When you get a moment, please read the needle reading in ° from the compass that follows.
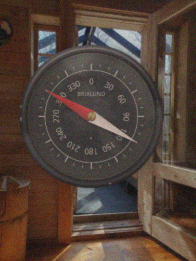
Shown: 300 °
